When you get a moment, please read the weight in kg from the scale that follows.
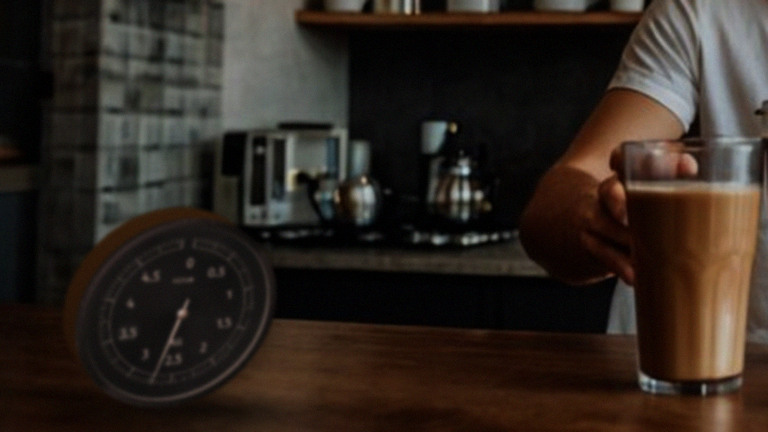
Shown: 2.75 kg
